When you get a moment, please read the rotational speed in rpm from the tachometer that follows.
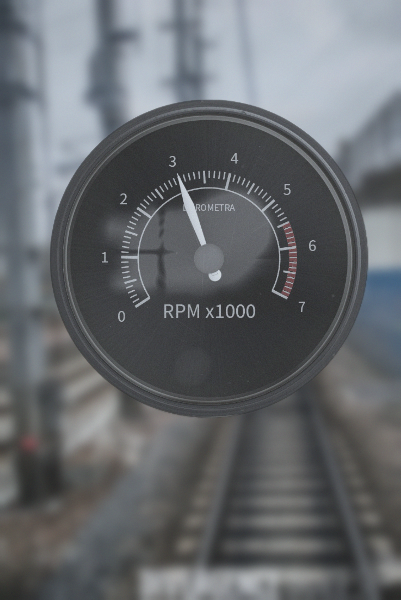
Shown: 3000 rpm
